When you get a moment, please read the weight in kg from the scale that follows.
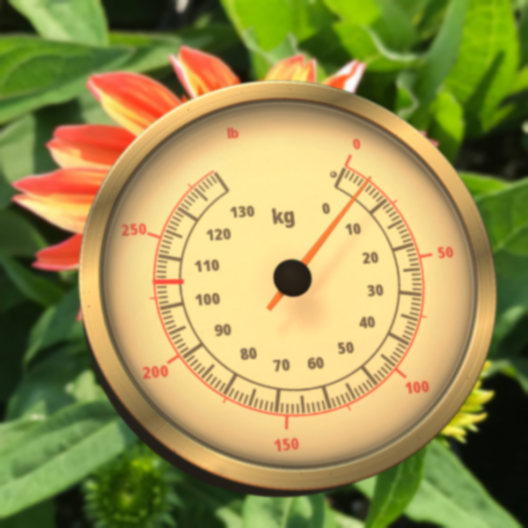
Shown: 5 kg
